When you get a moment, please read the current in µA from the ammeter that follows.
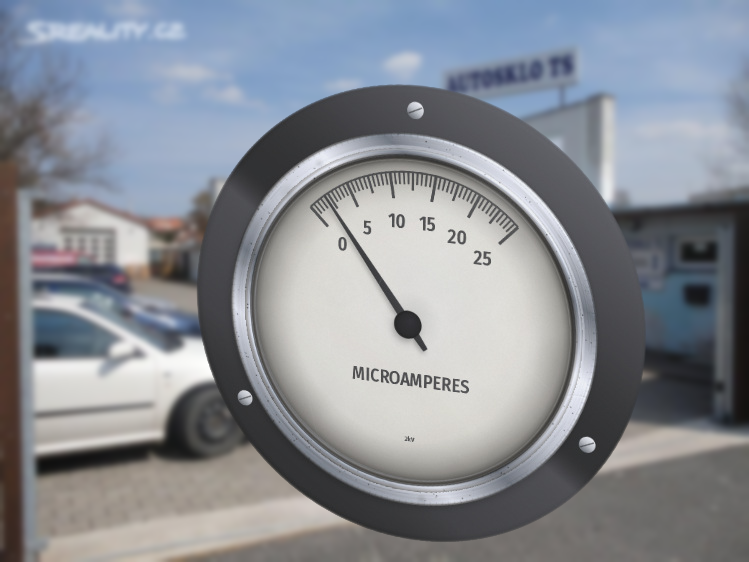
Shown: 2.5 µA
